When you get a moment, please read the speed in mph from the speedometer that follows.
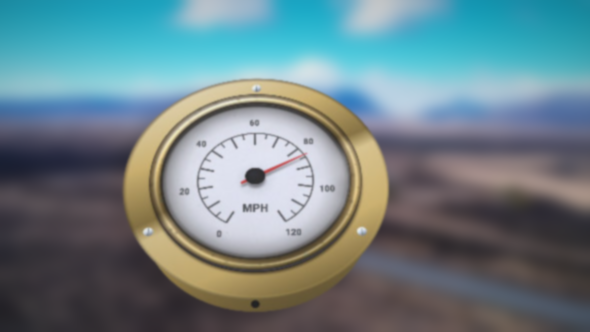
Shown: 85 mph
